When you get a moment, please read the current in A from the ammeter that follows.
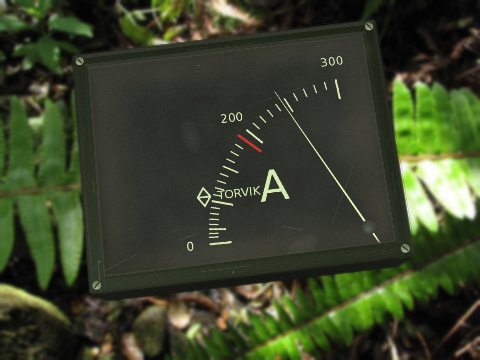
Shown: 245 A
